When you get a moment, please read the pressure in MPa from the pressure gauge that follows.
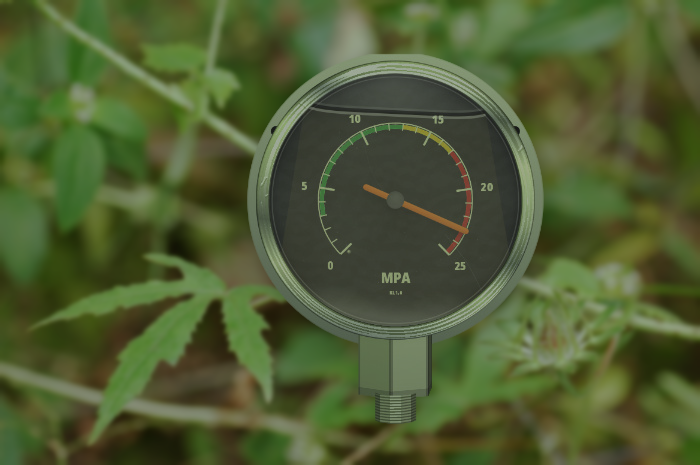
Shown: 23 MPa
